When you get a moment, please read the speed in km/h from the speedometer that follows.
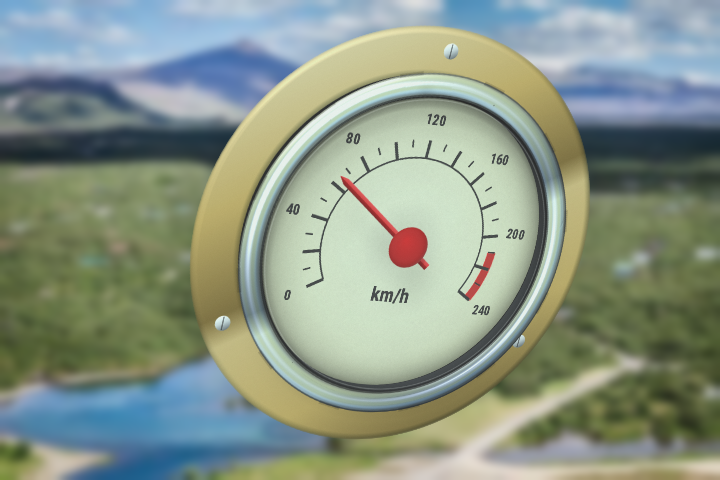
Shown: 65 km/h
